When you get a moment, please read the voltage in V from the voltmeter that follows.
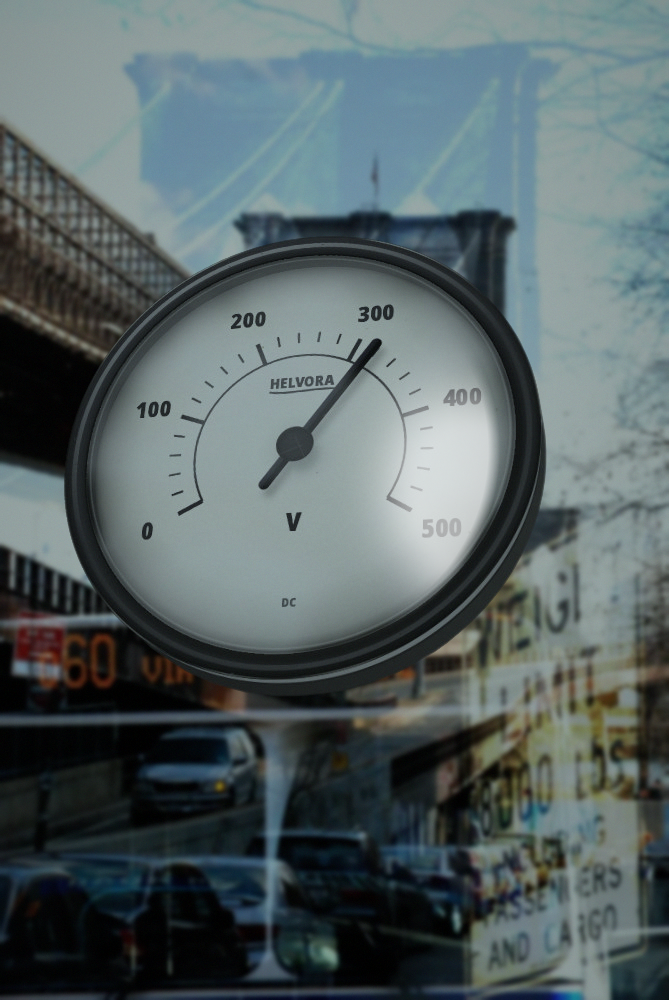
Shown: 320 V
